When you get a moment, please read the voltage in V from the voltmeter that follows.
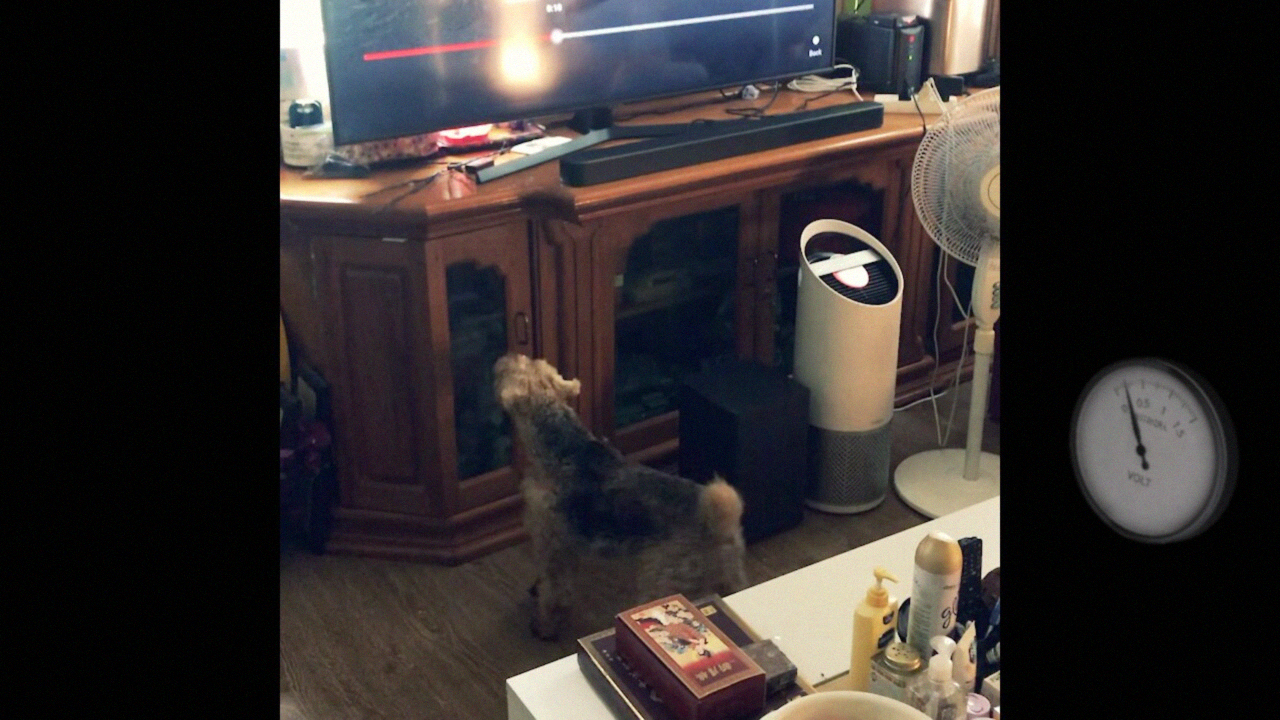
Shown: 0.25 V
